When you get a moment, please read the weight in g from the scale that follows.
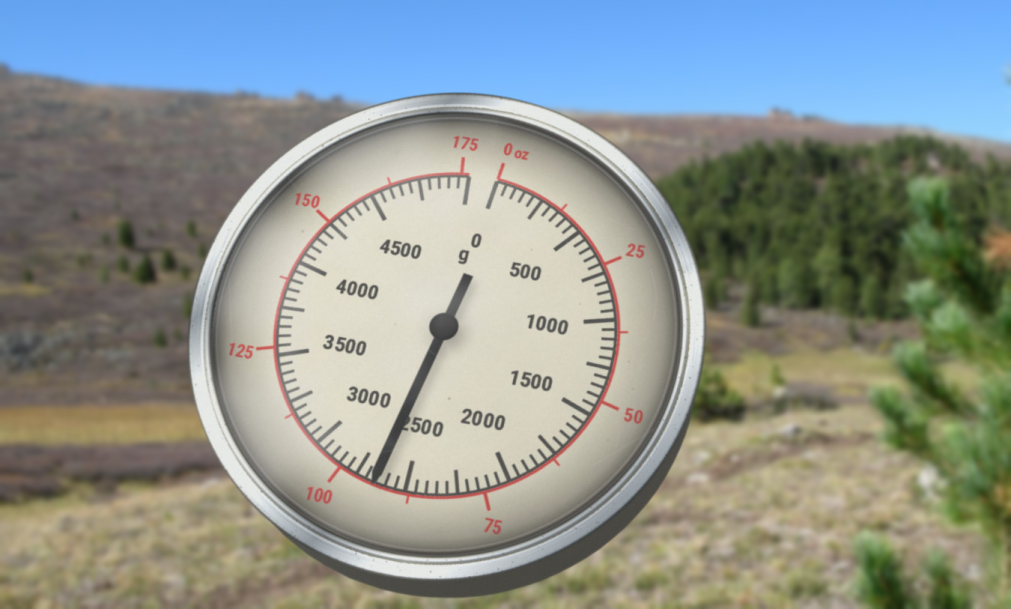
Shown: 2650 g
